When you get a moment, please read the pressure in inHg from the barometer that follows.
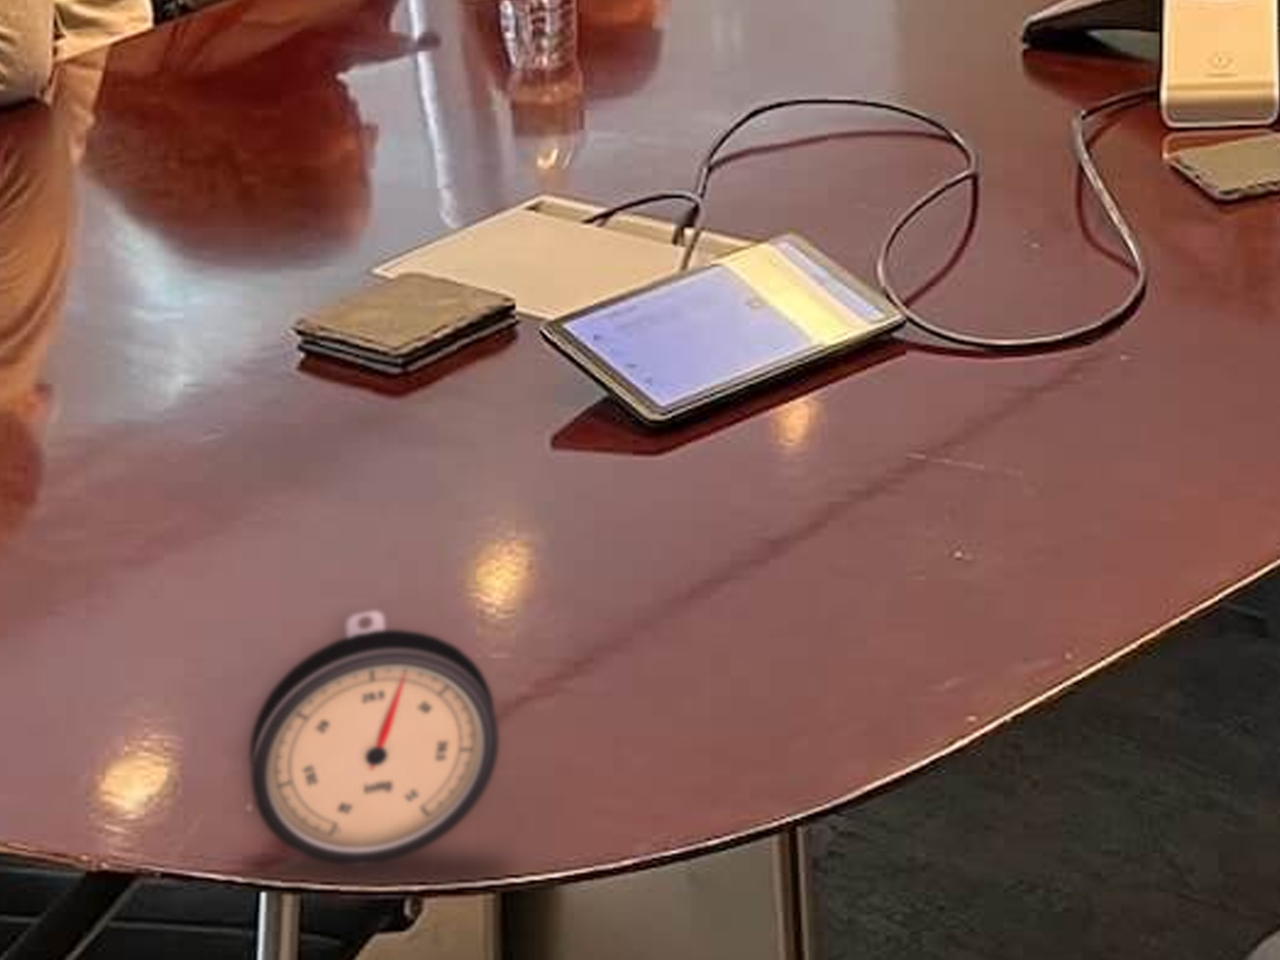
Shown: 29.7 inHg
